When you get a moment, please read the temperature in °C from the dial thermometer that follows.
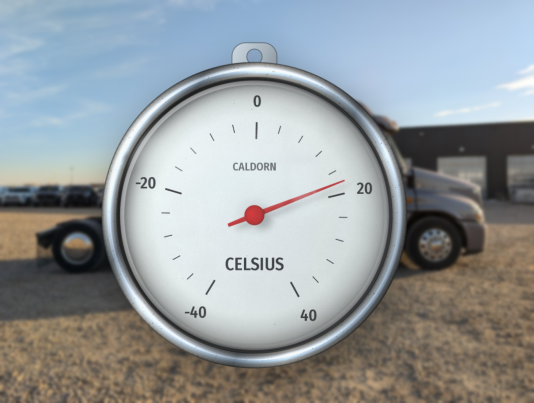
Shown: 18 °C
